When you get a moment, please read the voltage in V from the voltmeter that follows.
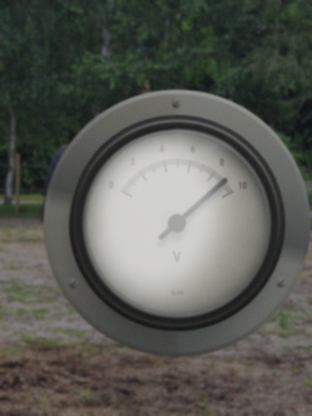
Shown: 9 V
